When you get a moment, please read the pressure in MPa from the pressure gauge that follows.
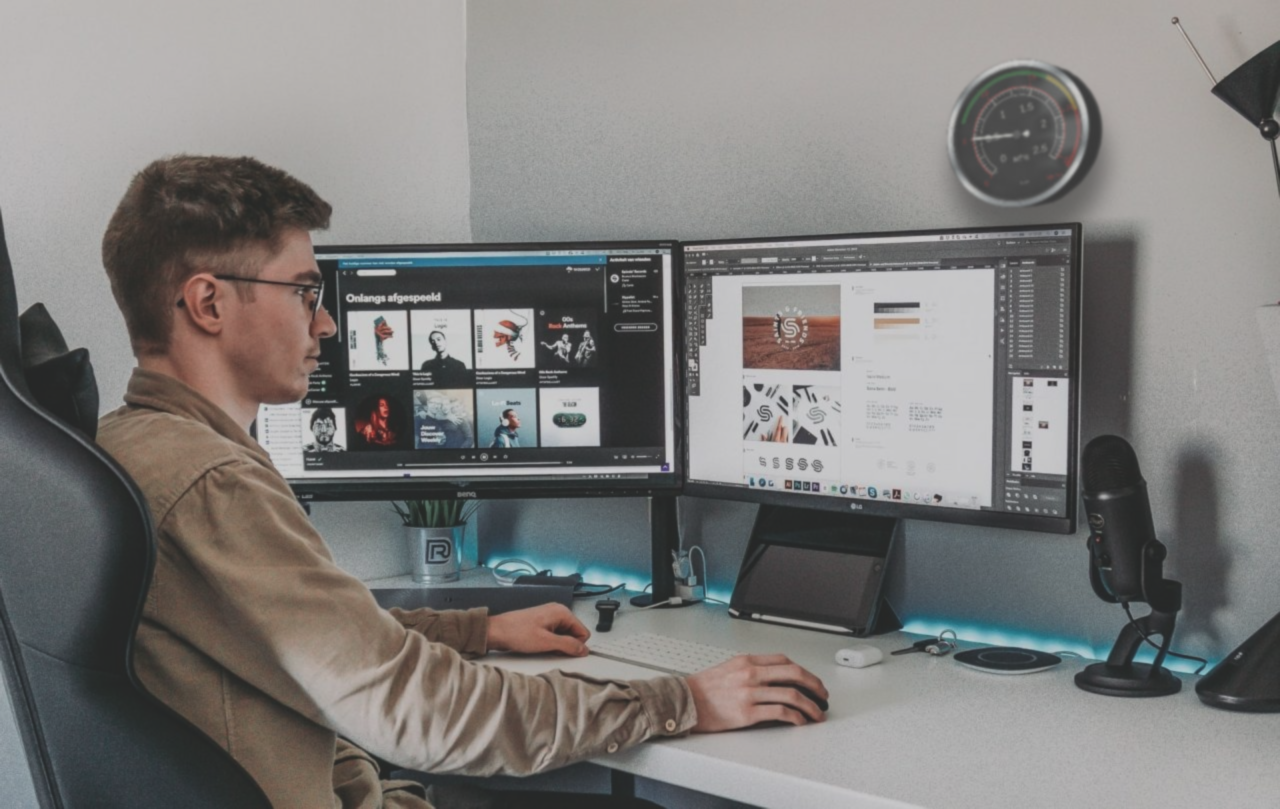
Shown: 0.5 MPa
